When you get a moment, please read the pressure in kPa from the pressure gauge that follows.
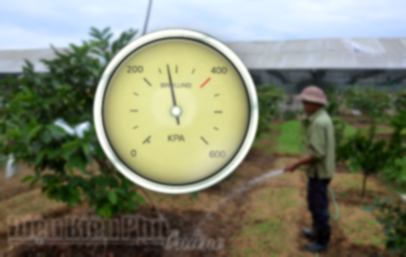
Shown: 275 kPa
